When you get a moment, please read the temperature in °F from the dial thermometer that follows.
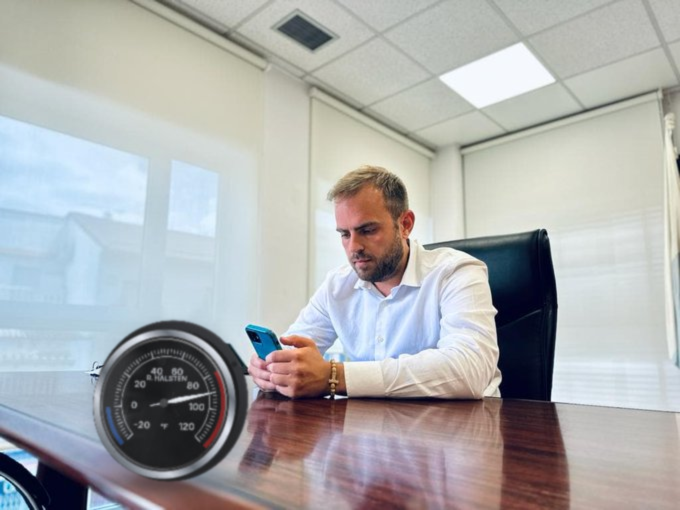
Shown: 90 °F
